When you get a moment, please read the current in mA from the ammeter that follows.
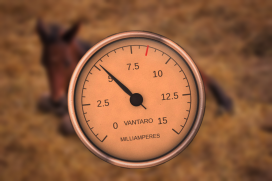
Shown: 5.25 mA
